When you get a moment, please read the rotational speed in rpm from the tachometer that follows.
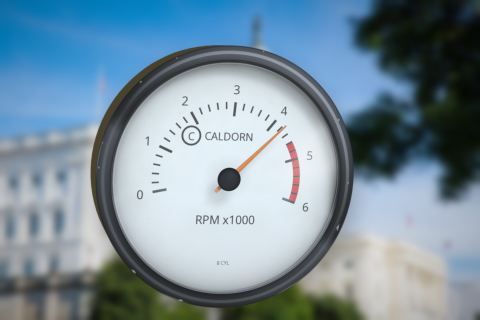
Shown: 4200 rpm
